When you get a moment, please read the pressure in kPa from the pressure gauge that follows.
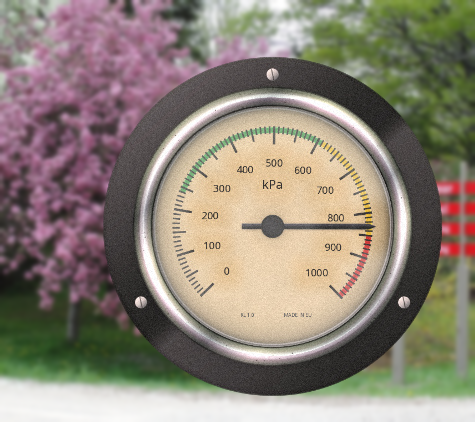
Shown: 830 kPa
